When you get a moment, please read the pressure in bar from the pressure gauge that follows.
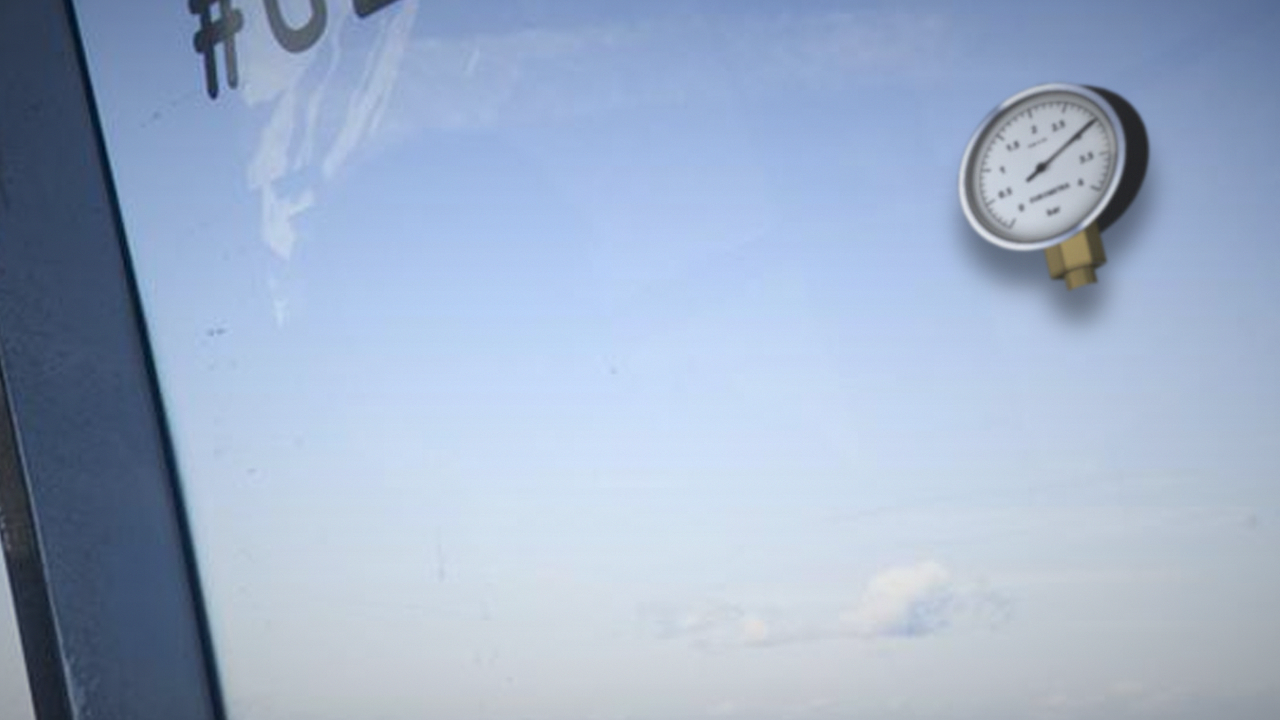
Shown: 3 bar
